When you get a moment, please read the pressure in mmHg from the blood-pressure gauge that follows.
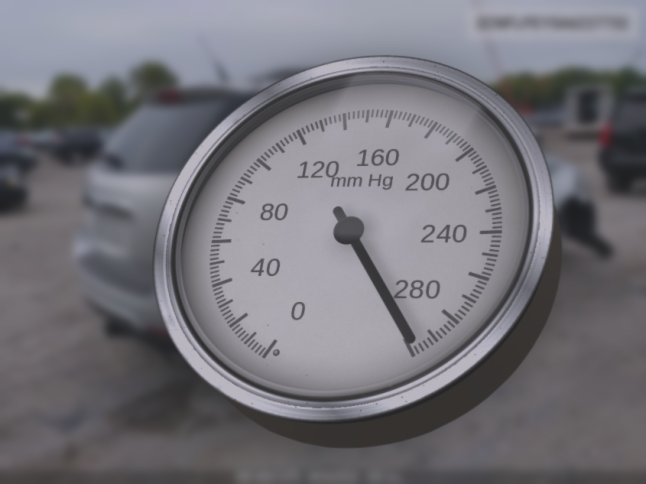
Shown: 298 mmHg
